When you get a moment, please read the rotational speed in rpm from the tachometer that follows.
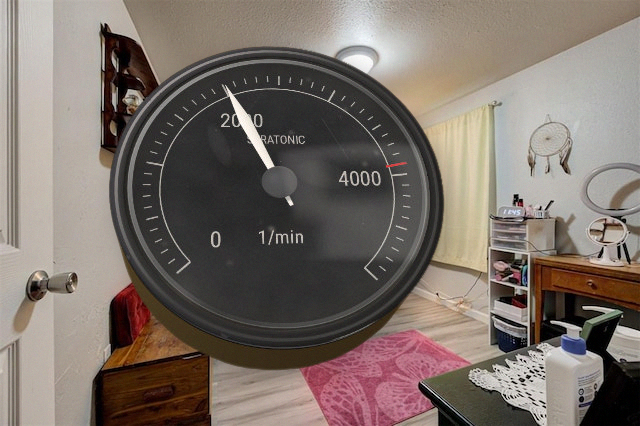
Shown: 2000 rpm
